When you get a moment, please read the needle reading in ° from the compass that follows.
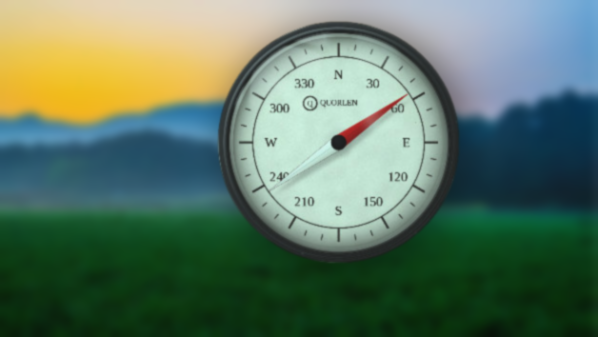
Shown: 55 °
